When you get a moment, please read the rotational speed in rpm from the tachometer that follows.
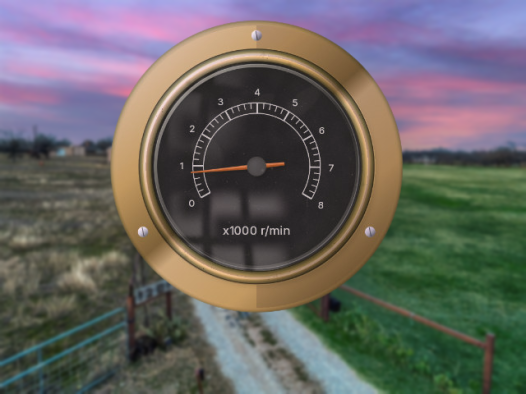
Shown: 800 rpm
